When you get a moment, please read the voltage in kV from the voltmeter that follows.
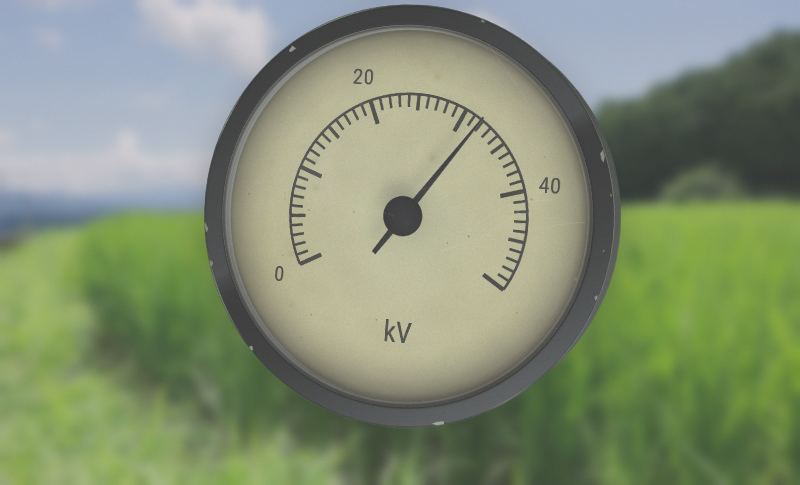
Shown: 32 kV
